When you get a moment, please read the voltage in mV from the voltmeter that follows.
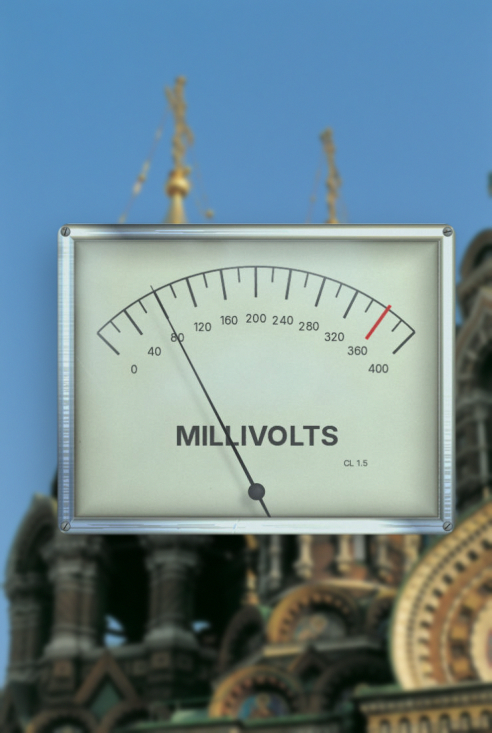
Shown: 80 mV
